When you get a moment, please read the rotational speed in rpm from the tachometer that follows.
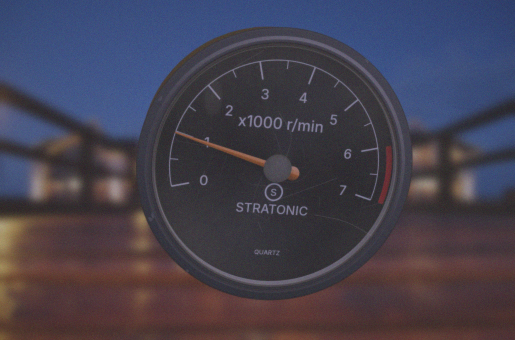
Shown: 1000 rpm
